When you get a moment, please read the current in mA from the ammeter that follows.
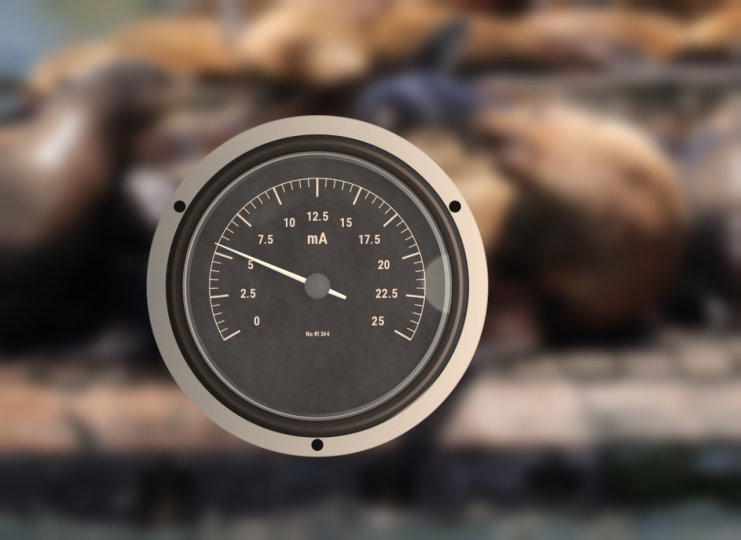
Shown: 5.5 mA
